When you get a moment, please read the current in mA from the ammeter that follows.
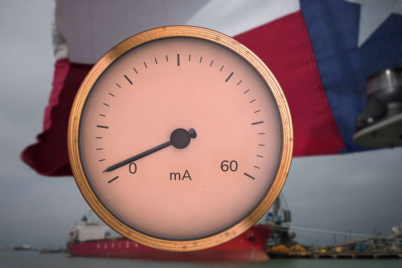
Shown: 2 mA
